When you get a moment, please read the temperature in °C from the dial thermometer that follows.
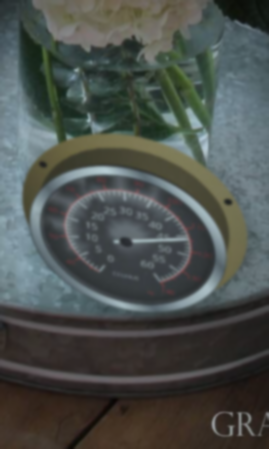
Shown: 45 °C
